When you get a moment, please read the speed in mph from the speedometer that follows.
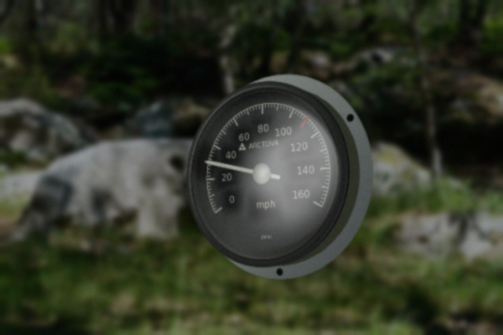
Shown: 30 mph
